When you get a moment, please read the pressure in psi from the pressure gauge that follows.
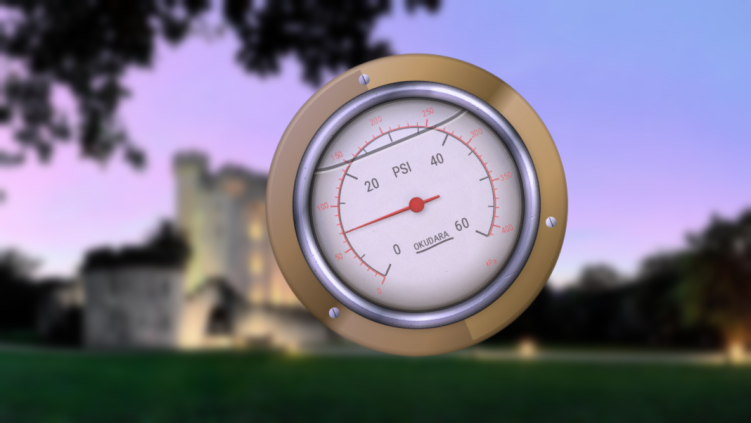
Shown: 10 psi
